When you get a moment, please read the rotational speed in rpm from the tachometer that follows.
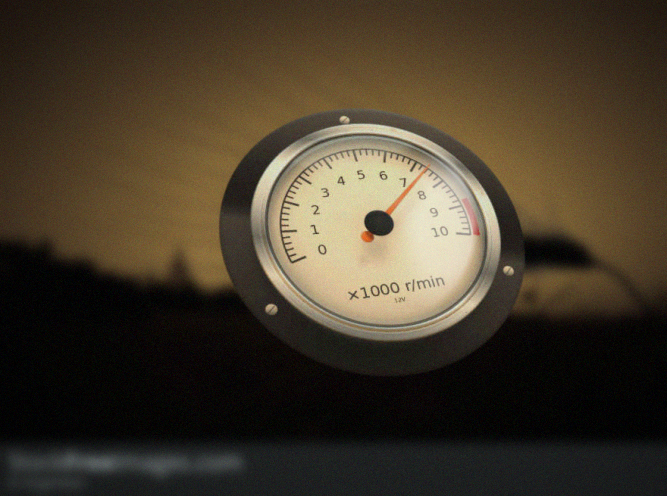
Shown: 7400 rpm
